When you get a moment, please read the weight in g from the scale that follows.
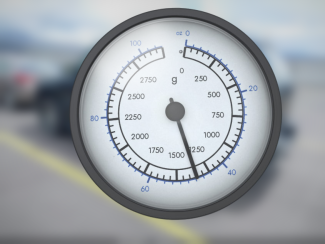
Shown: 1350 g
